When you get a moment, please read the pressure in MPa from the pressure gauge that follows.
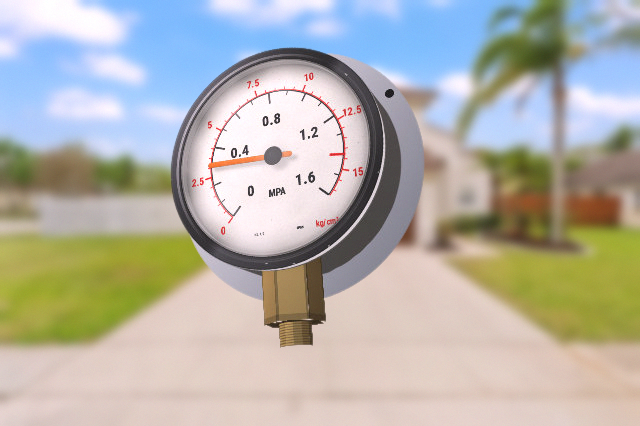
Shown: 0.3 MPa
